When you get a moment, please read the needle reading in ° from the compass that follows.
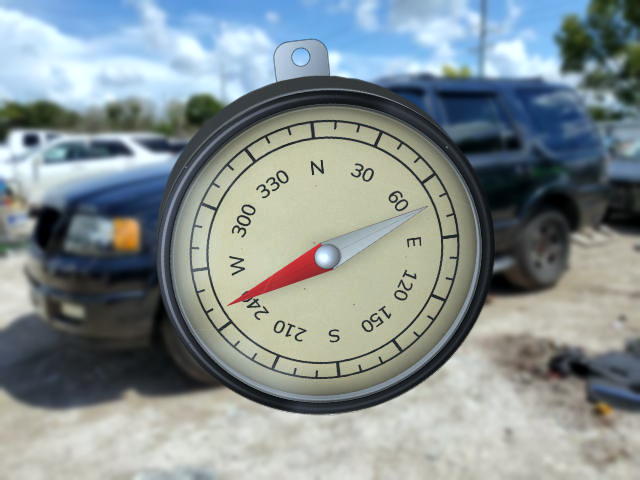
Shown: 250 °
